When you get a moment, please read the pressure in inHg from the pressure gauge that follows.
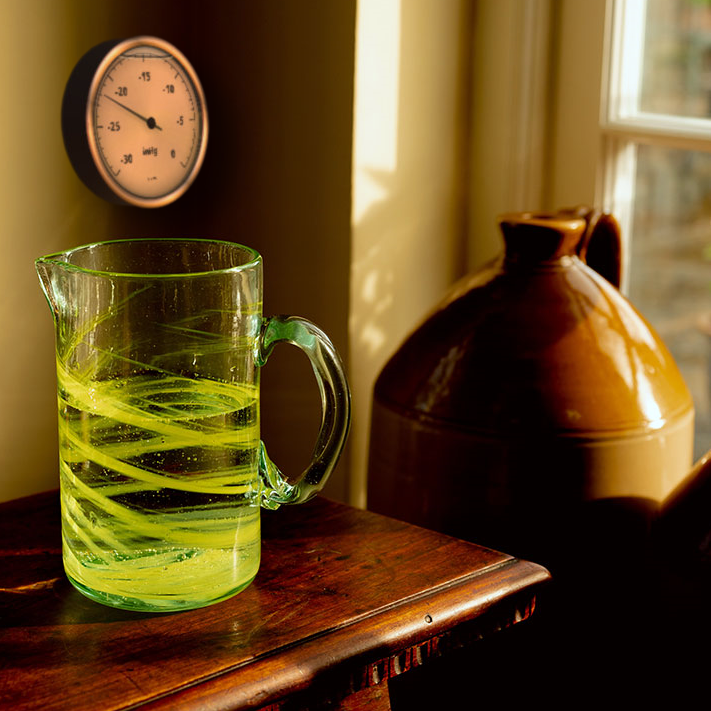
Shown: -22 inHg
